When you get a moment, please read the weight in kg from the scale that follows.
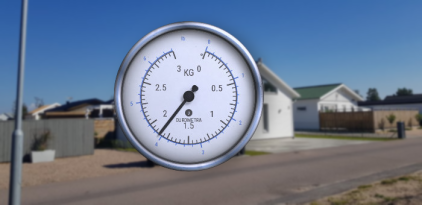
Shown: 1.85 kg
